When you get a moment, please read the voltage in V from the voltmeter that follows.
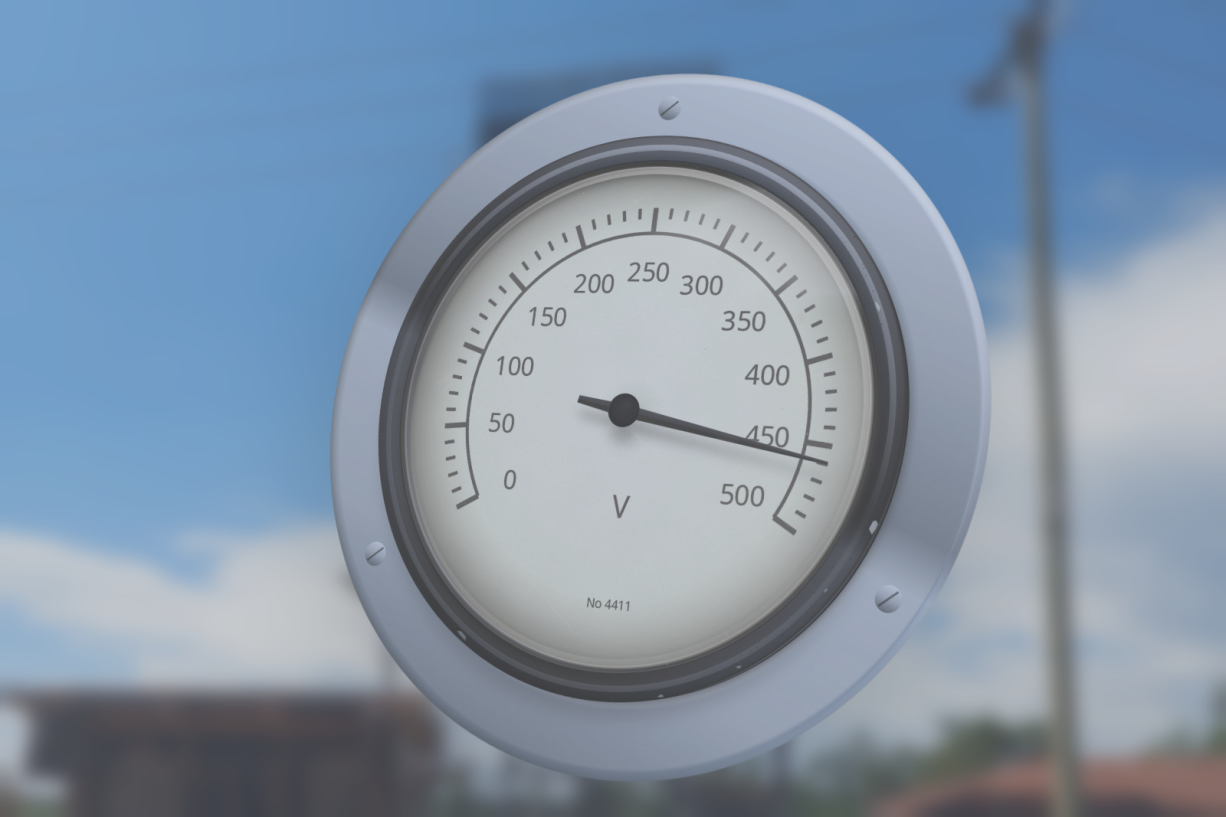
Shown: 460 V
